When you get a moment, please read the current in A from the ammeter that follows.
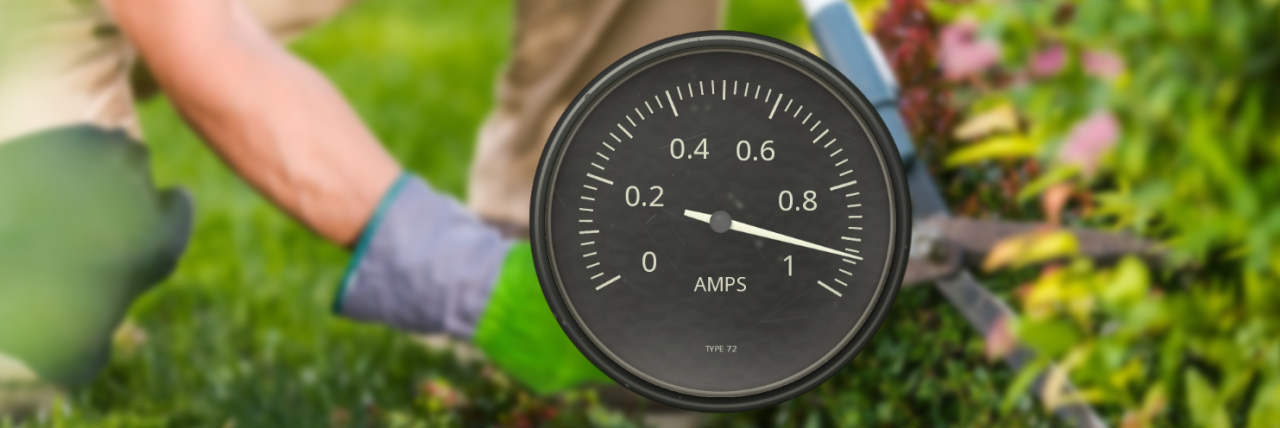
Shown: 0.93 A
